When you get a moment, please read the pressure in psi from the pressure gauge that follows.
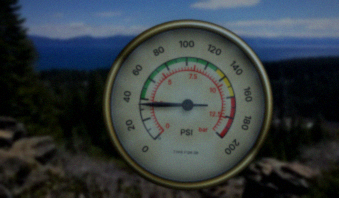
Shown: 35 psi
